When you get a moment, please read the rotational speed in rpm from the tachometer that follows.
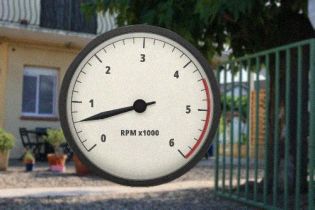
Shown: 600 rpm
